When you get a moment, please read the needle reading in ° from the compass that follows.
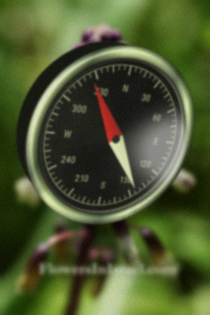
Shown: 325 °
